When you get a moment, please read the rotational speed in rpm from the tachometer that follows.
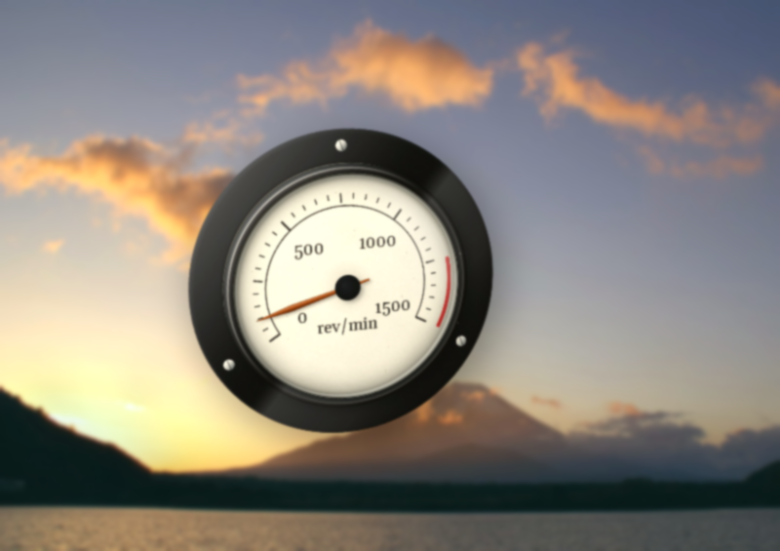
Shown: 100 rpm
